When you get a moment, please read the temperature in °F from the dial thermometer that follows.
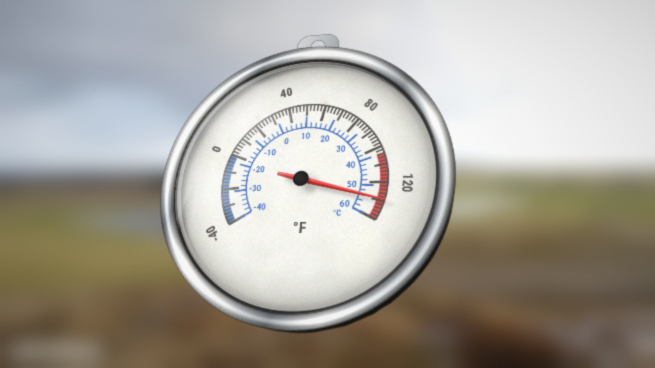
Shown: 130 °F
